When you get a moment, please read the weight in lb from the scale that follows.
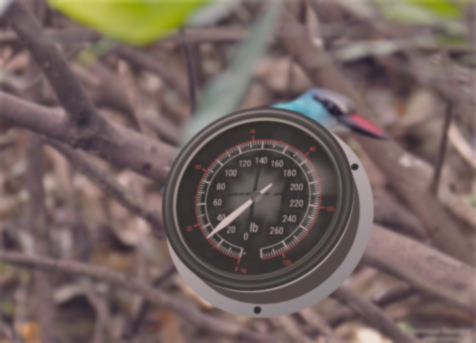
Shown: 30 lb
